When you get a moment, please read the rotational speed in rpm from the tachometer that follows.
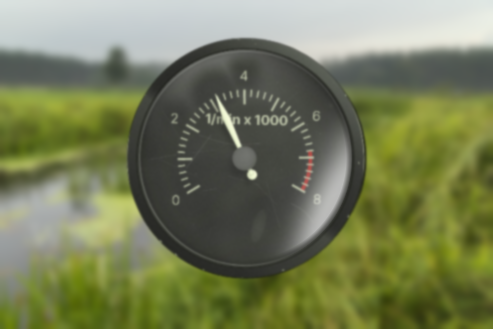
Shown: 3200 rpm
